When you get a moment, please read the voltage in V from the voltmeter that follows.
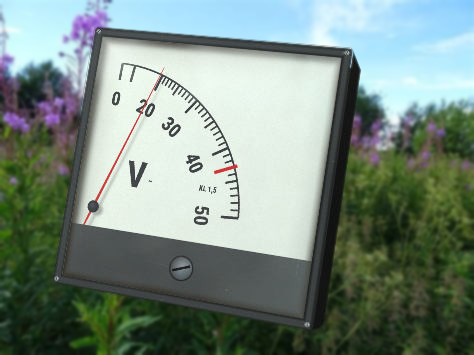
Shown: 20 V
